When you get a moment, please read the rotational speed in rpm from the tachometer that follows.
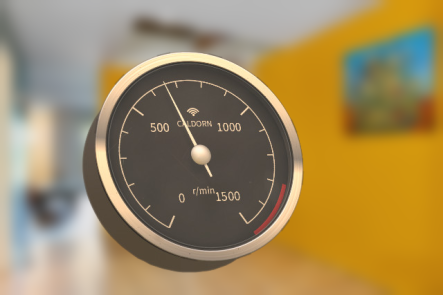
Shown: 650 rpm
